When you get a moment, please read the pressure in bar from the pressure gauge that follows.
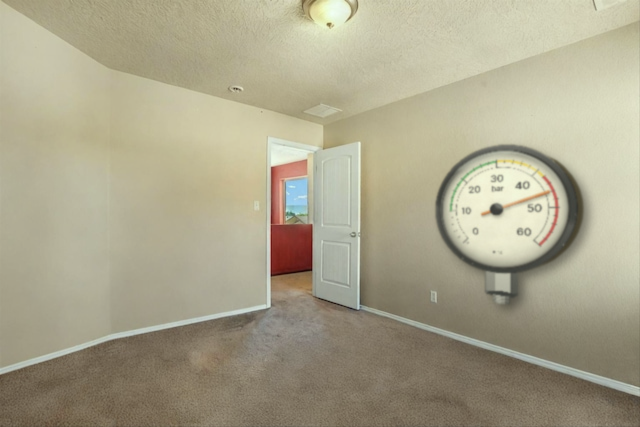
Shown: 46 bar
